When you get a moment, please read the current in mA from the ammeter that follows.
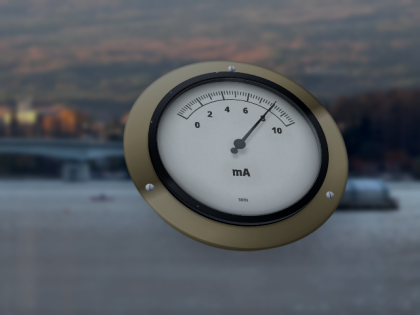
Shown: 8 mA
